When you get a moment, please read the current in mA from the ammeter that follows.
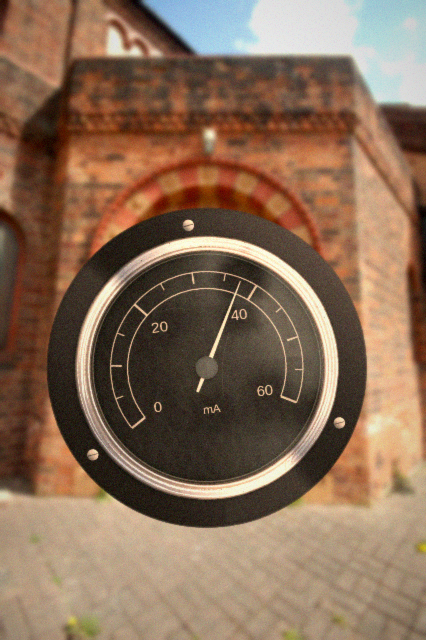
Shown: 37.5 mA
